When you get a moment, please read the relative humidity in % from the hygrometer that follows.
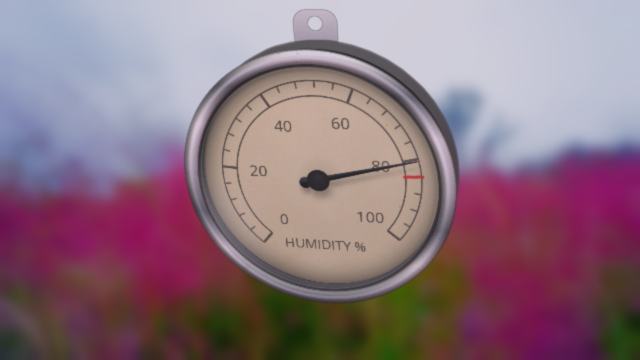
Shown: 80 %
